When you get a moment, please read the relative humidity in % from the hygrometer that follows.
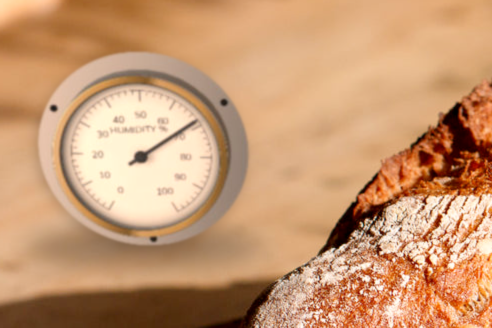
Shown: 68 %
